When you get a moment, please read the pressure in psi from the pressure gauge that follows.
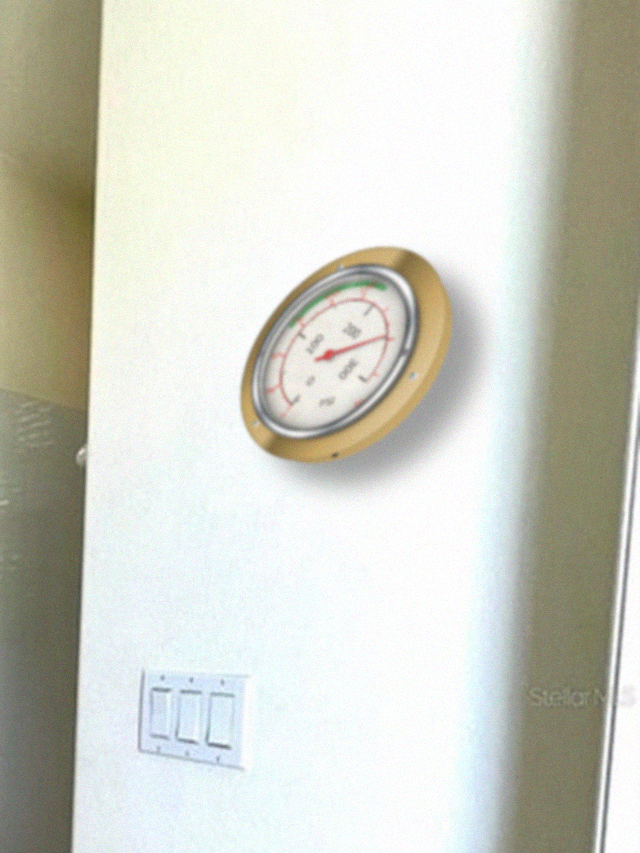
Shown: 250 psi
